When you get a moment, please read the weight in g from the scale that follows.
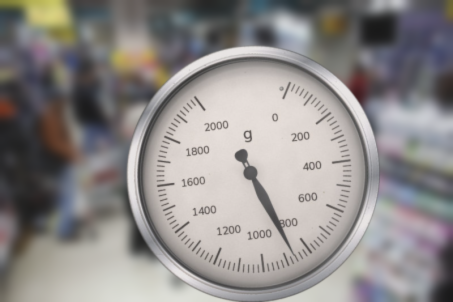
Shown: 860 g
